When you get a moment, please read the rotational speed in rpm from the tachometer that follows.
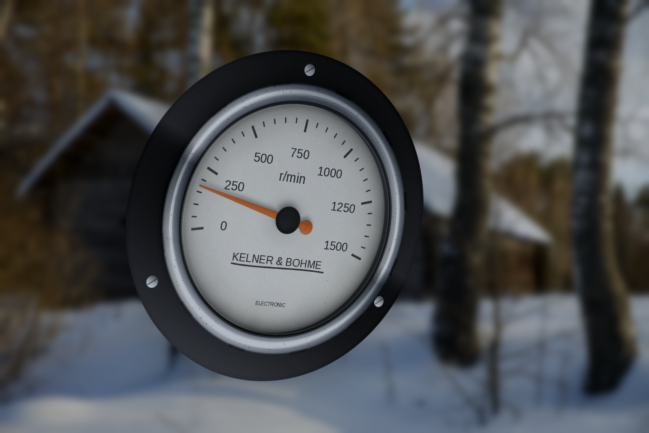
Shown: 175 rpm
